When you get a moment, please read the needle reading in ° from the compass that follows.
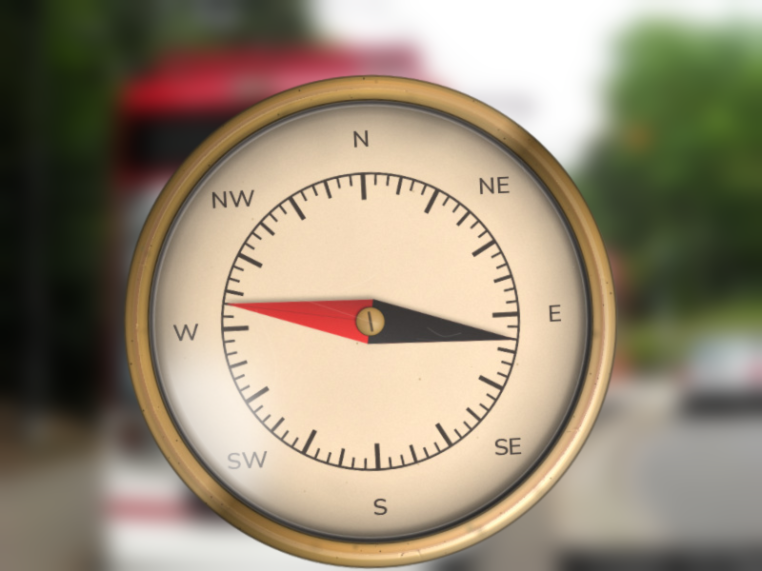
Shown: 280 °
